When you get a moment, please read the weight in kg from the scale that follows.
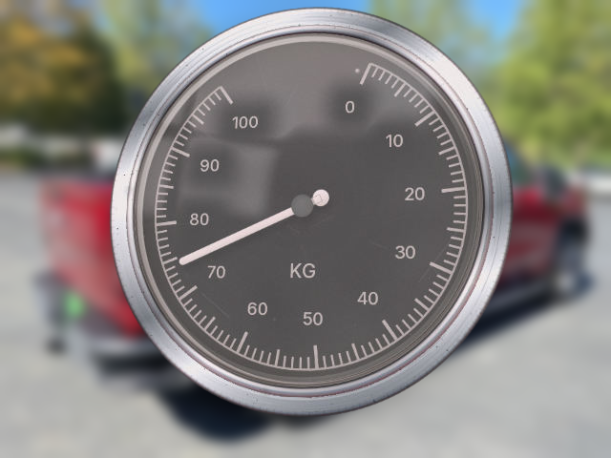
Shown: 74 kg
